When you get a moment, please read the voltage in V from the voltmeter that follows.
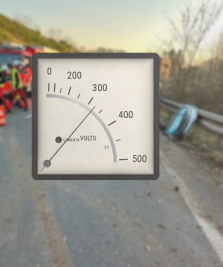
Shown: 325 V
